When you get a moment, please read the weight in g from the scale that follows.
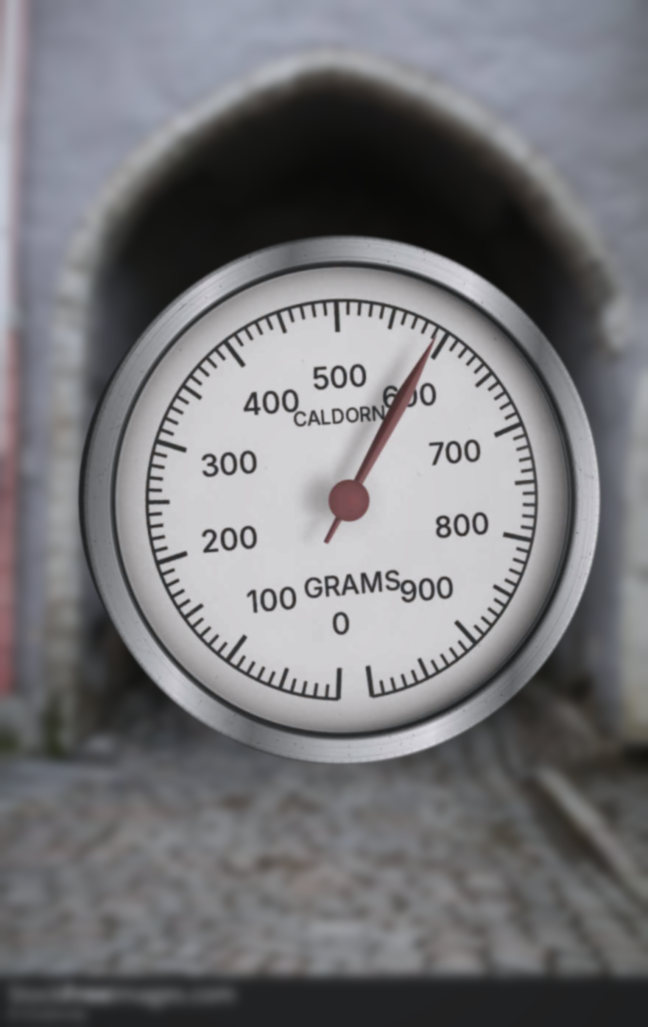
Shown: 590 g
